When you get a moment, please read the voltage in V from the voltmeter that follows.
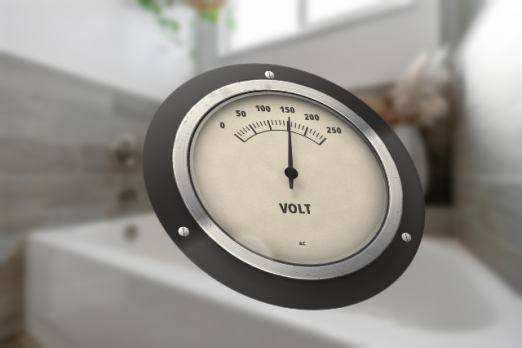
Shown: 150 V
